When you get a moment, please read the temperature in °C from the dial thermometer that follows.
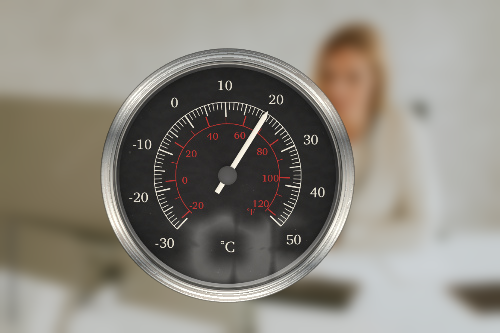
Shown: 20 °C
